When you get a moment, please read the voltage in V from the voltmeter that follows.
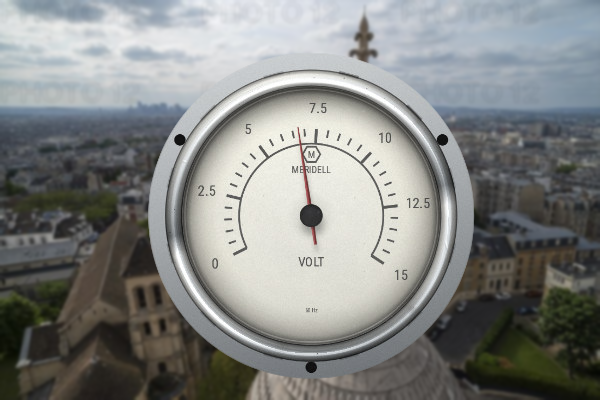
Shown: 6.75 V
